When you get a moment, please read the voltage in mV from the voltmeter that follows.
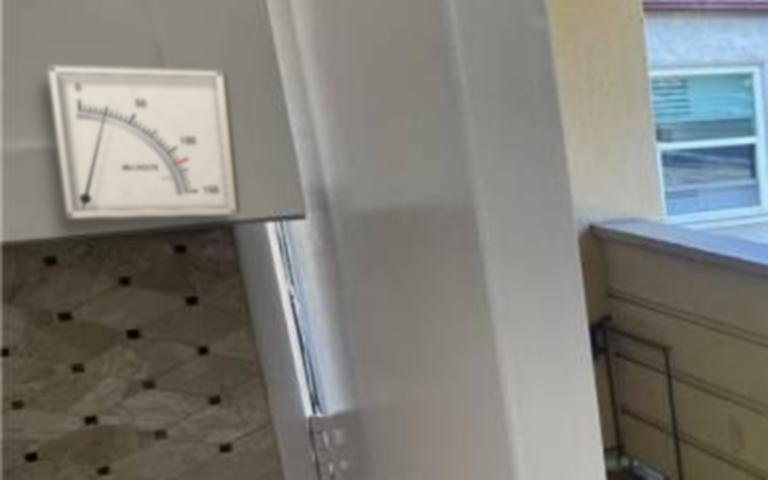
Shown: 25 mV
